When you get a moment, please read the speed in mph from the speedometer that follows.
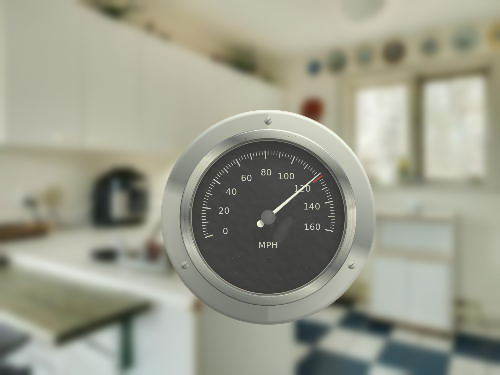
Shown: 120 mph
